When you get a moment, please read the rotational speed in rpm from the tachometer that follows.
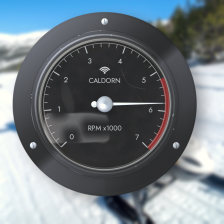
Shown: 5800 rpm
